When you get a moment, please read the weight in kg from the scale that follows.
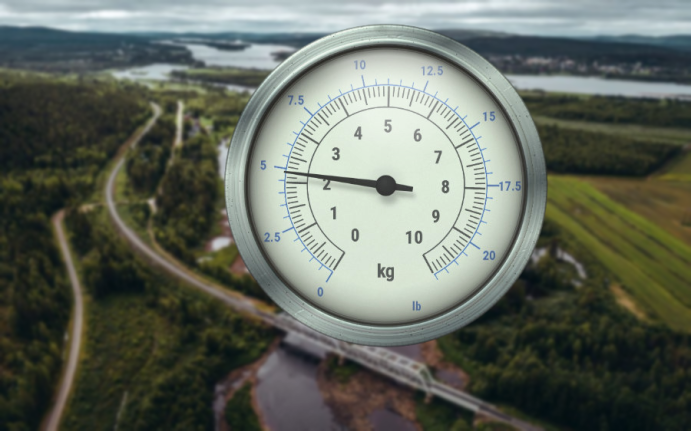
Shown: 2.2 kg
